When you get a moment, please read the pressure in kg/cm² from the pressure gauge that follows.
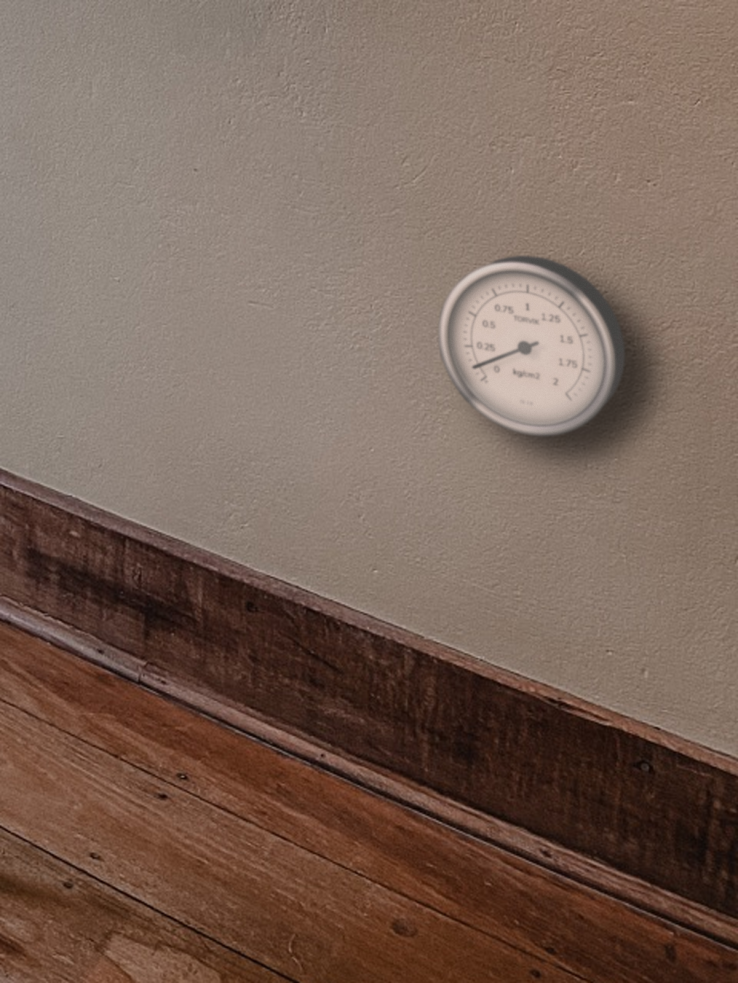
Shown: 0.1 kg/cm²
